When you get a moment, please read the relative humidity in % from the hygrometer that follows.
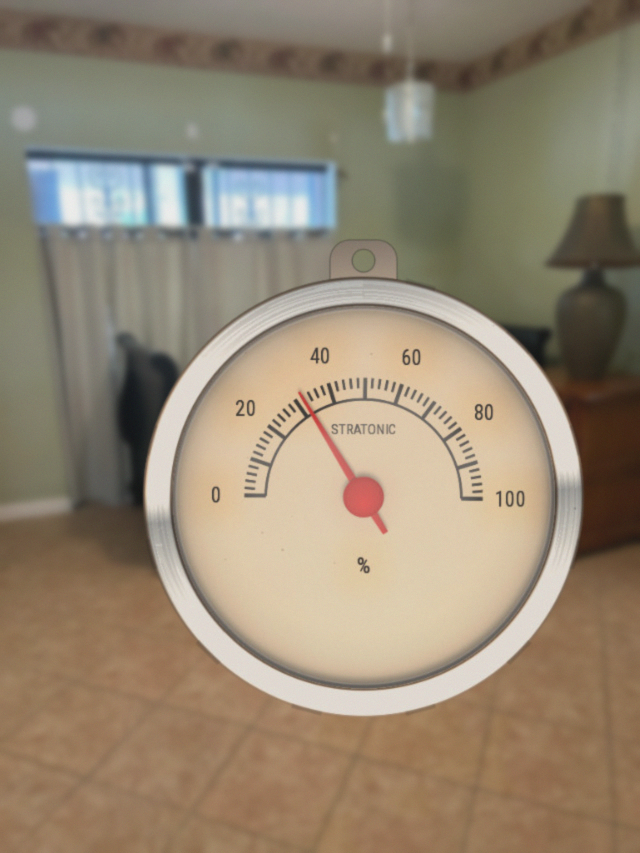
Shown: 32 %
